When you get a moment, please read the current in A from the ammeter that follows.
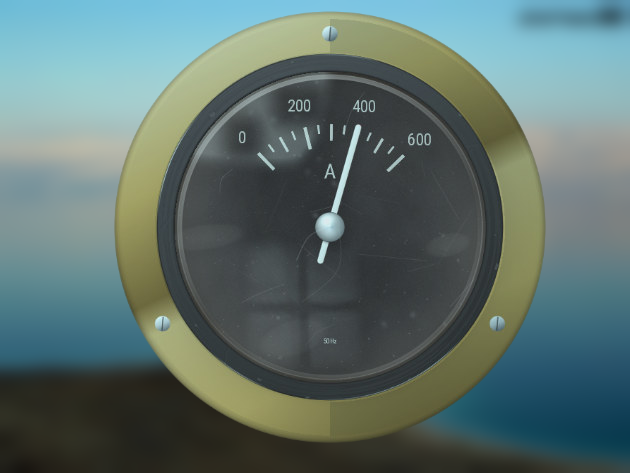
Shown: 400 A
